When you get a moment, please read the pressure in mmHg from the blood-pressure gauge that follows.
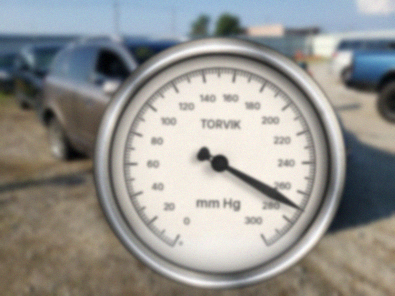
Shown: 270 mmHg
